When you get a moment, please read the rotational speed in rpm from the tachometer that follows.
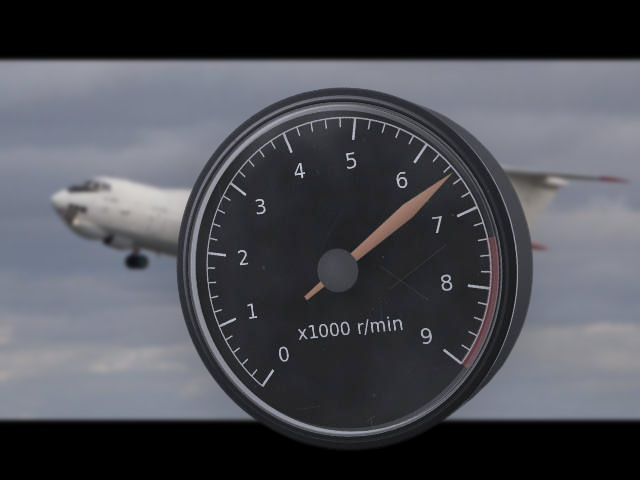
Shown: 6500 rpm
